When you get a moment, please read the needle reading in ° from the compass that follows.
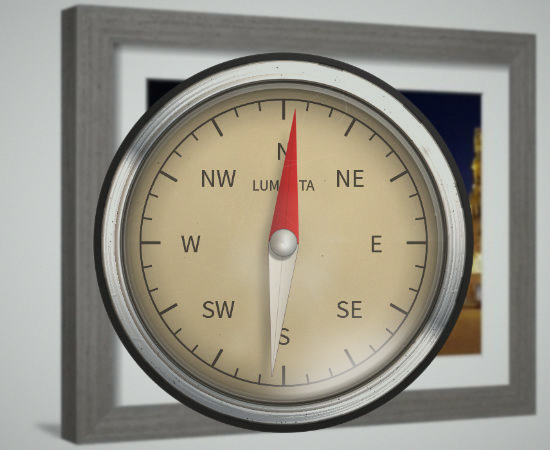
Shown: 5 °
